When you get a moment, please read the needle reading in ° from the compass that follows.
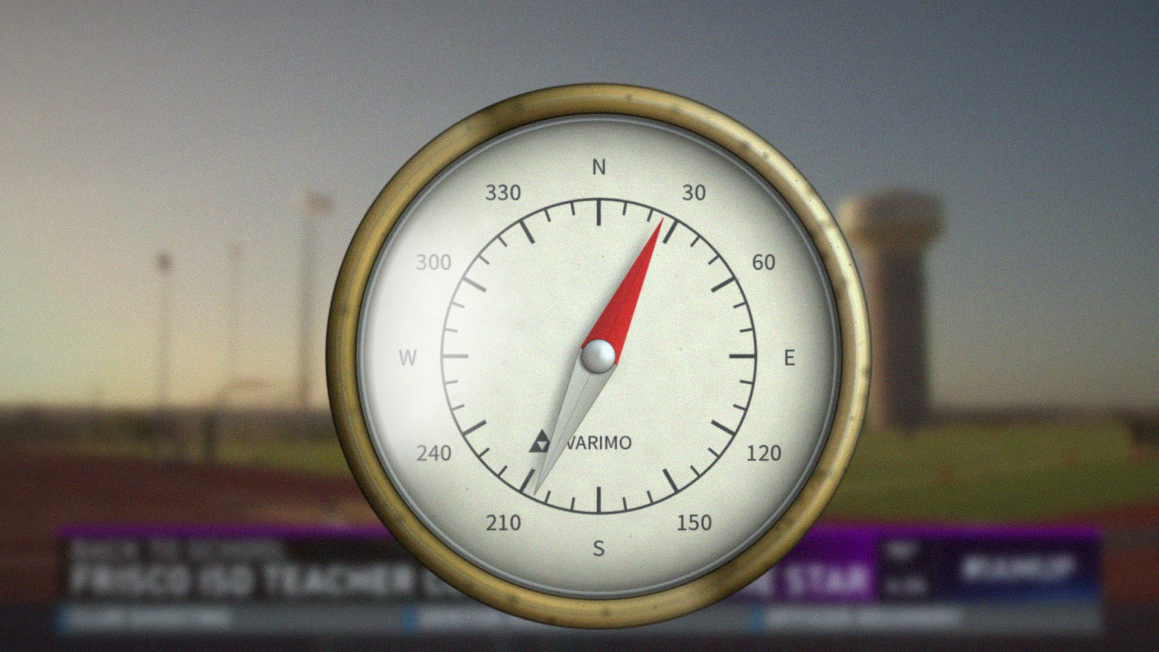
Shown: 25 °
